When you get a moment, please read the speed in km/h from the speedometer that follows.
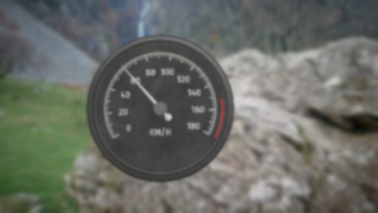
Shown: 60 km/h
